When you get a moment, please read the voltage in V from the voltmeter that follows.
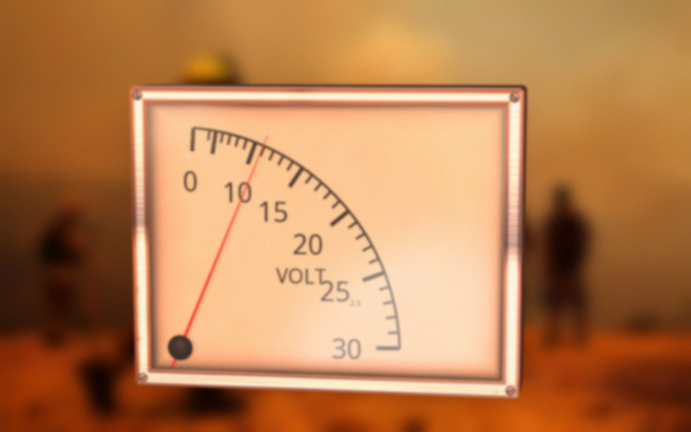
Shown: 11 V
